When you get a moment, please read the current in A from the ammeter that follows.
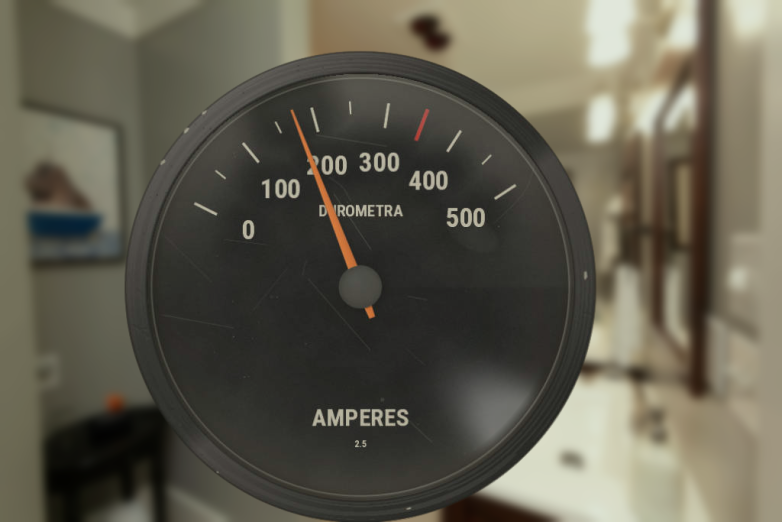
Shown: 175 A
